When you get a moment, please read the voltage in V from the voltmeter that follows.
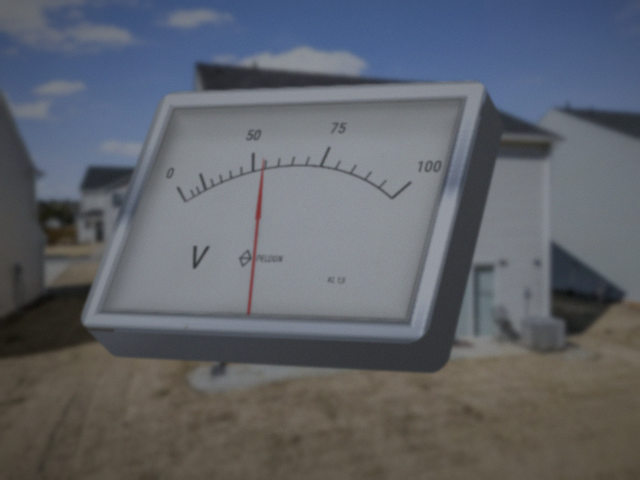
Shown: 55 V
